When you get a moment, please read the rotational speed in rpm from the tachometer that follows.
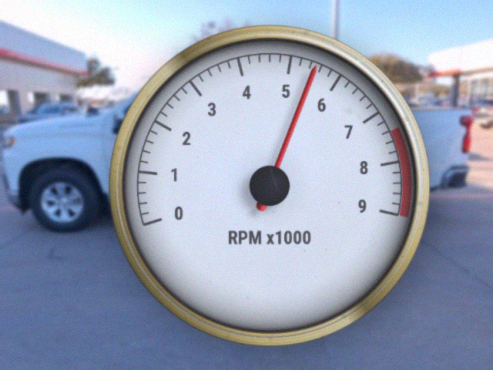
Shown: 5500 rpm
